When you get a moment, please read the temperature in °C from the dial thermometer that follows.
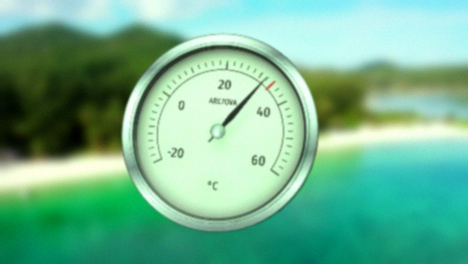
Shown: 32 °C
